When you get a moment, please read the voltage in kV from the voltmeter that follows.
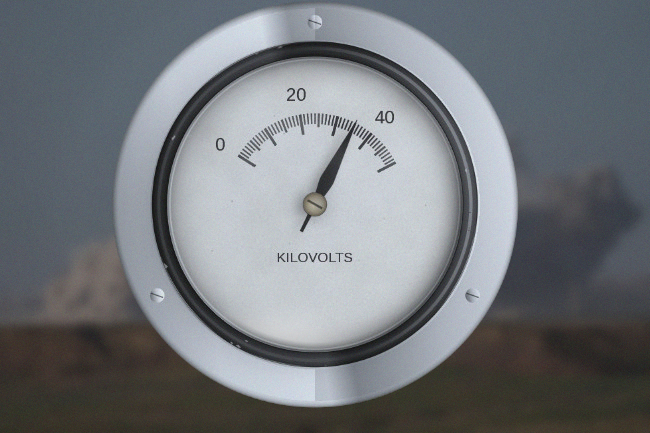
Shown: 35 kV
